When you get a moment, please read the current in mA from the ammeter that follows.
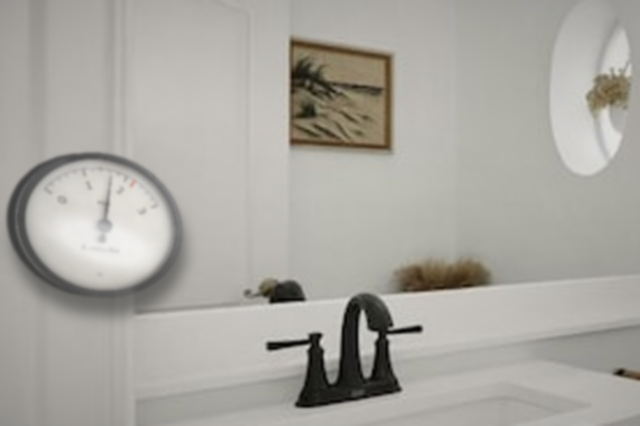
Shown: 1.6 mA
